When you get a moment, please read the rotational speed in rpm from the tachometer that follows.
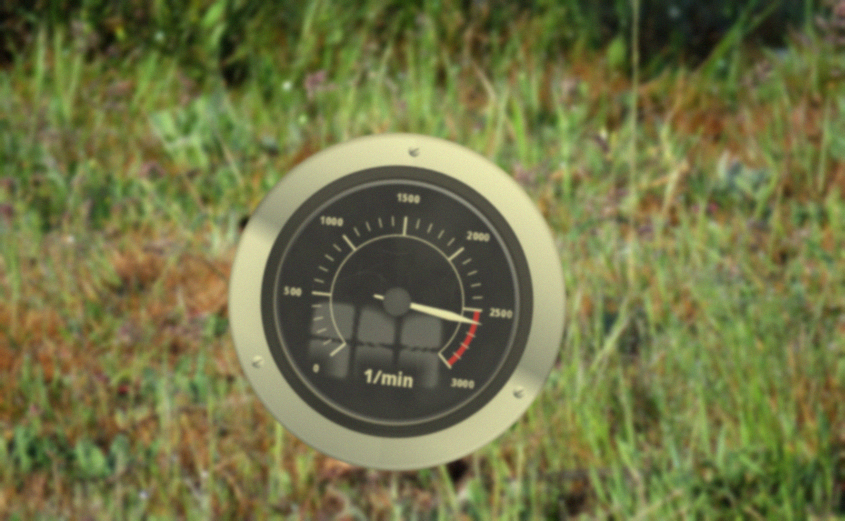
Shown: 2600 rpm
